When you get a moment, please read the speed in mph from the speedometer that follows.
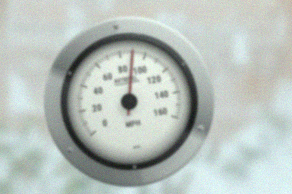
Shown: 90 mph
